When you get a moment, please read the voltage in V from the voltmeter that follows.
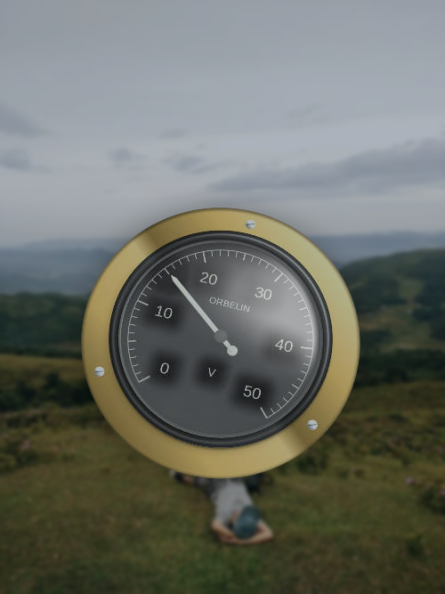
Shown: 15 V
